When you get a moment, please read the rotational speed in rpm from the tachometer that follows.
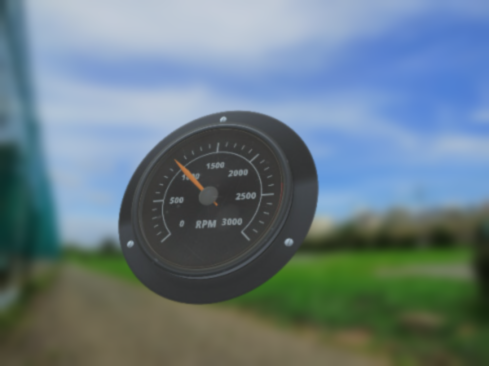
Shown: 1000 rpm
